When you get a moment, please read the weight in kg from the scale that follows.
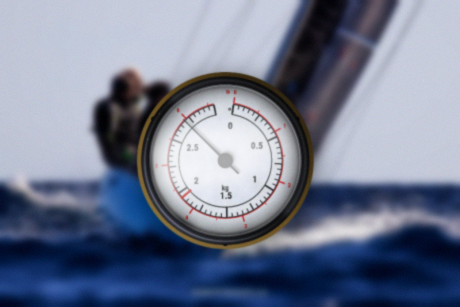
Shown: 2.7 kg
